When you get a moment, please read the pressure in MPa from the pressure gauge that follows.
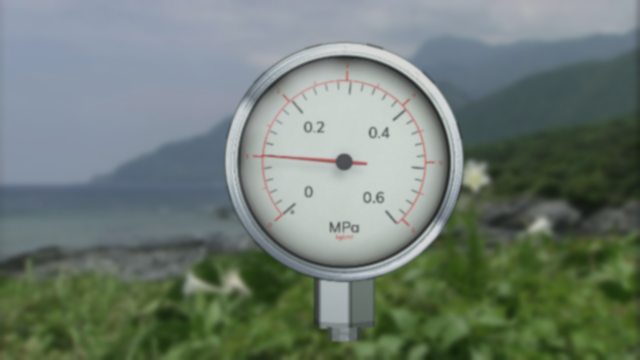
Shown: 0.1 MPa
